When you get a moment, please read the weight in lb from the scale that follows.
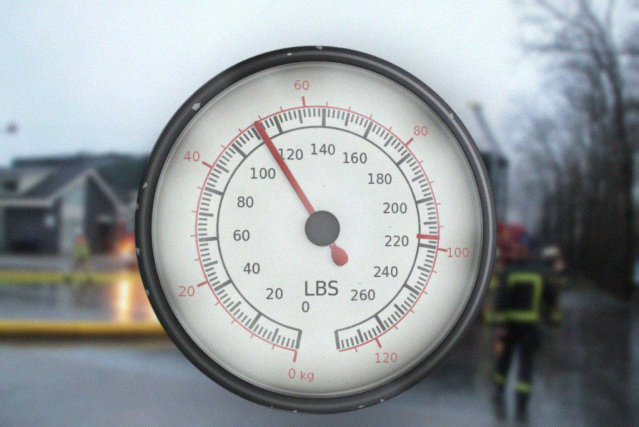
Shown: 112 lb
